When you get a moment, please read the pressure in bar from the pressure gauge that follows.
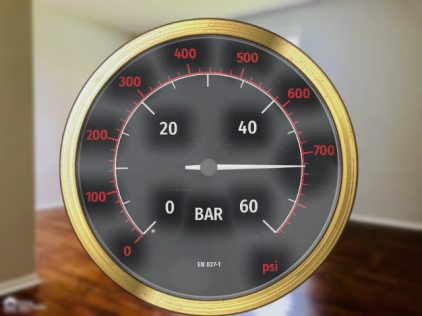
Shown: 50 bar
